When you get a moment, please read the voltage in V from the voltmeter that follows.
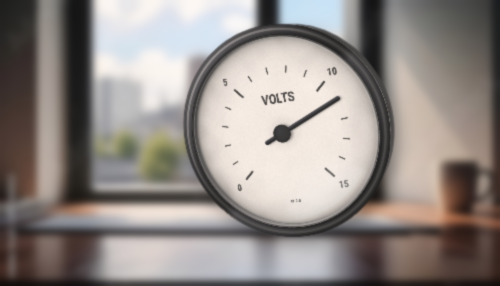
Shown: 11 V
